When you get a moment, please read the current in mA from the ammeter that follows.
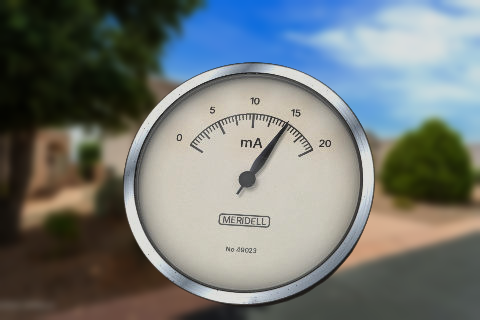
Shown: 15 mA
